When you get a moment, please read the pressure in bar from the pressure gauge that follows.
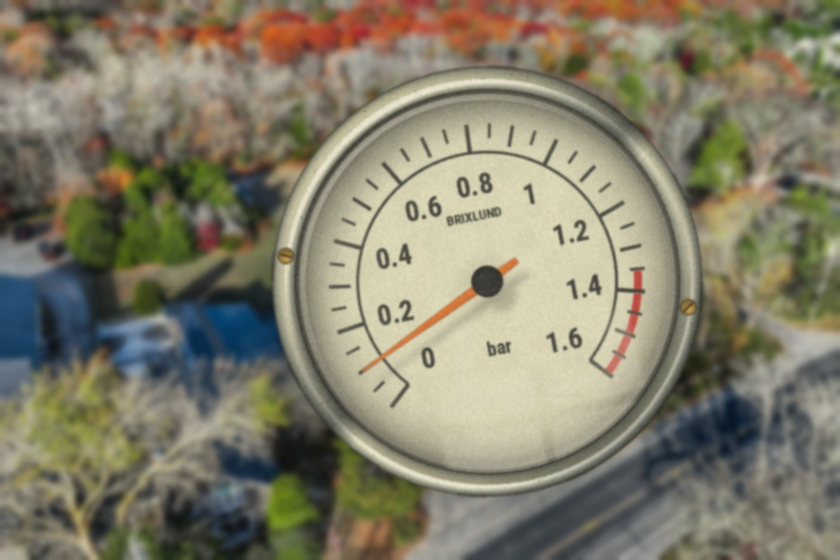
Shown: 0.1 bar
